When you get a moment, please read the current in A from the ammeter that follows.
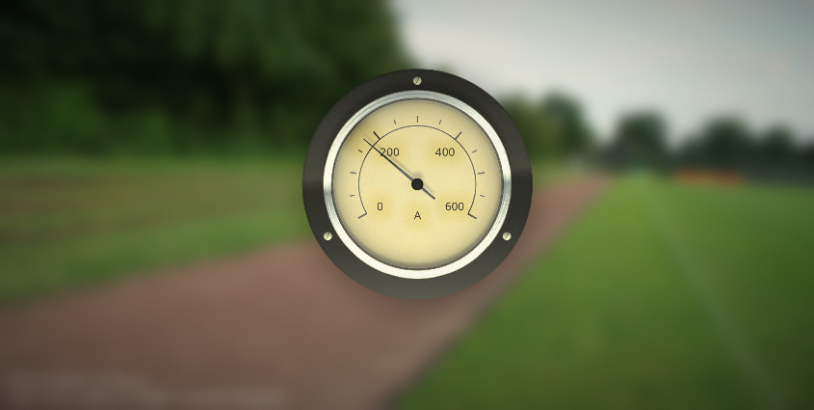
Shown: 175 A
